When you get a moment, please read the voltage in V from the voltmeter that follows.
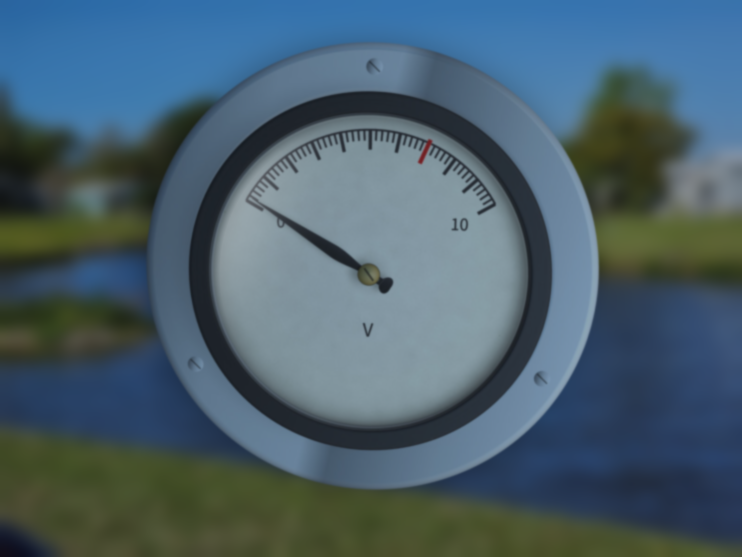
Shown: 0.2 V
